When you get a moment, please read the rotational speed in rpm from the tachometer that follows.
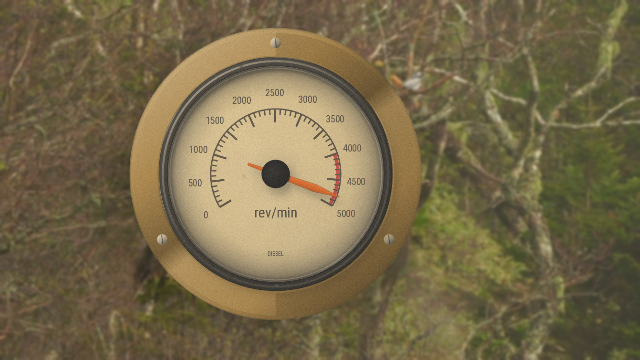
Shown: 4800 rpm
